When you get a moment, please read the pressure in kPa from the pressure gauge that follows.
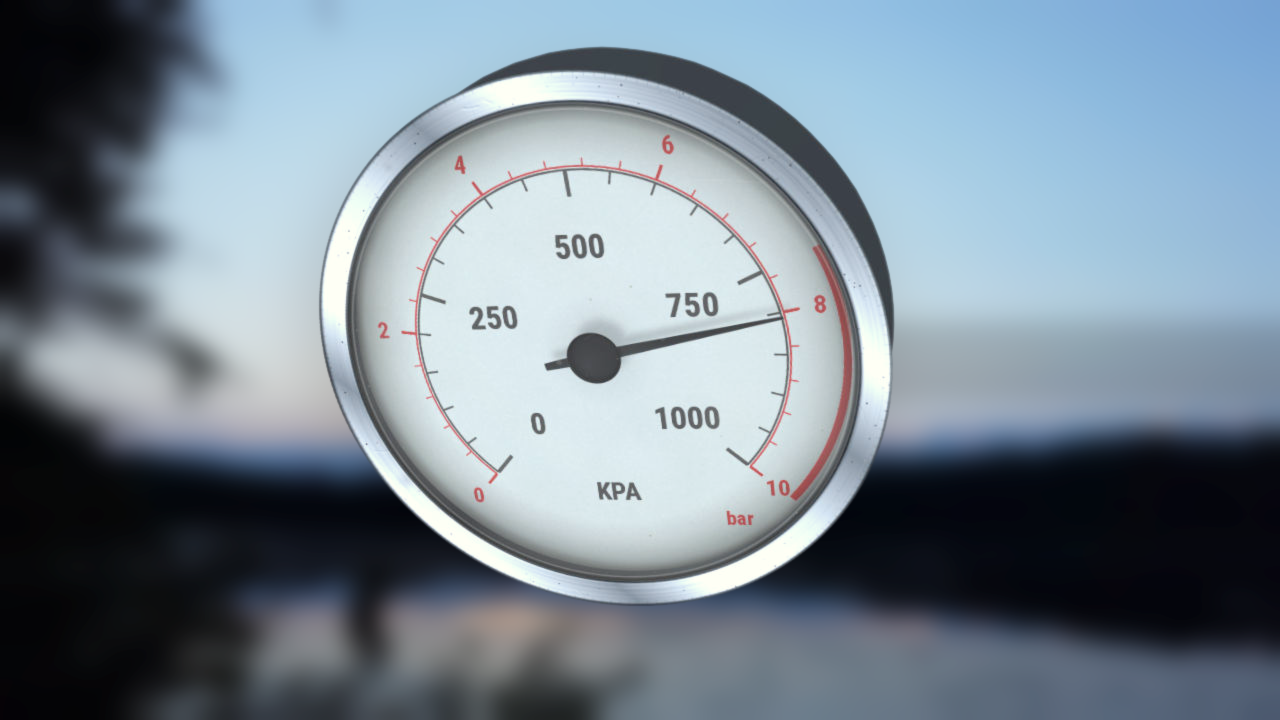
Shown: 800 kPa
